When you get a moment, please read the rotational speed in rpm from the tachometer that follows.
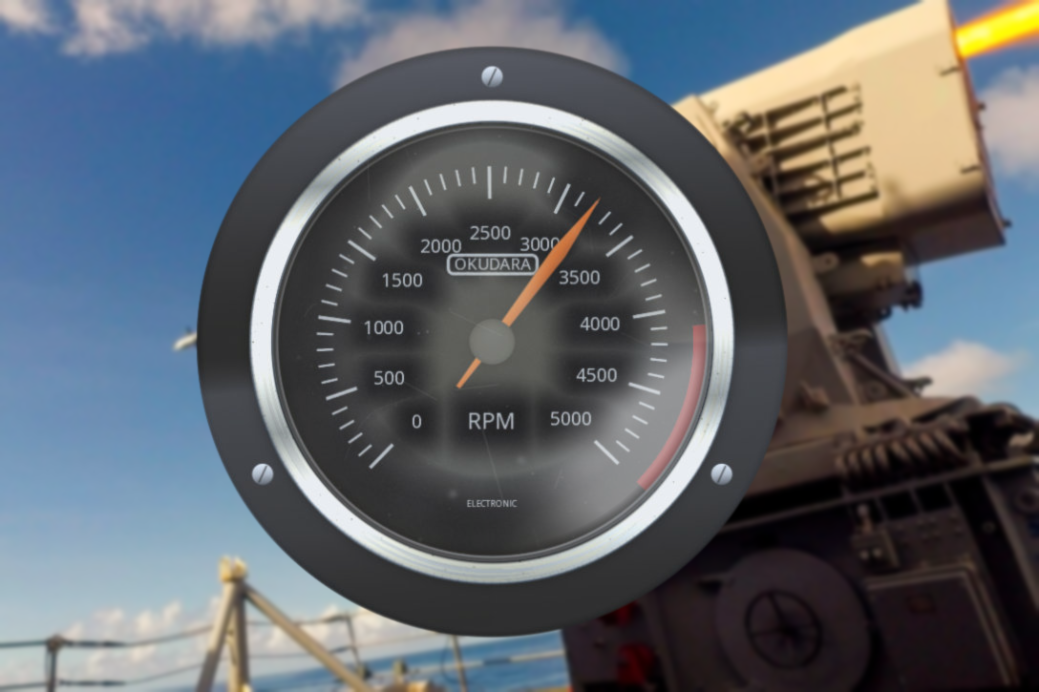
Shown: 3200 rpm
